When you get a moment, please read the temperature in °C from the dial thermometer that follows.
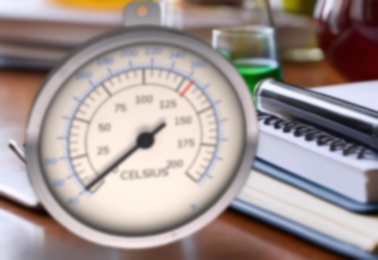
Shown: 5 °C
